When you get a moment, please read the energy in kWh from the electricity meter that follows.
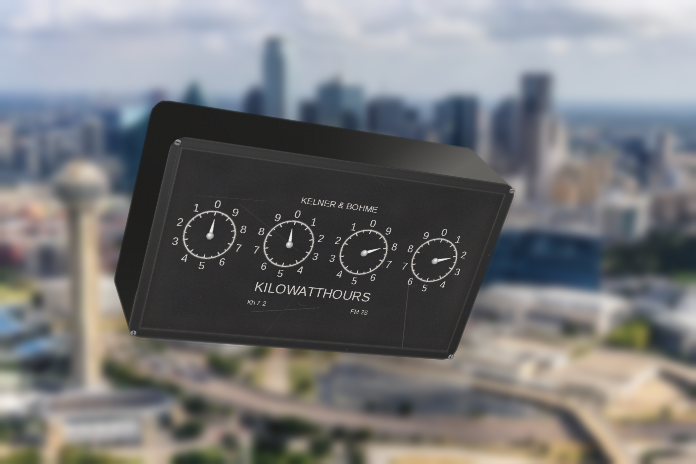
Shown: 9982 kWh
